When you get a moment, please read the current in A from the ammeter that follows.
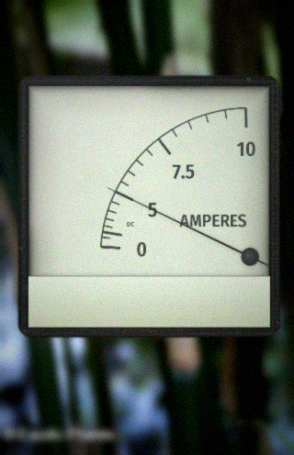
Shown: 5 A
